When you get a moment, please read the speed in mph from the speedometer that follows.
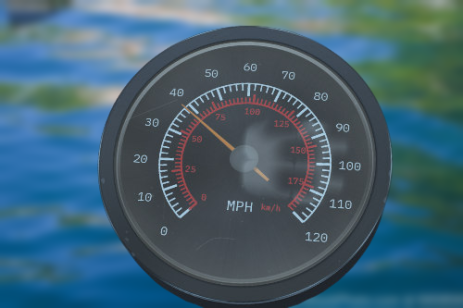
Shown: 38 mph
